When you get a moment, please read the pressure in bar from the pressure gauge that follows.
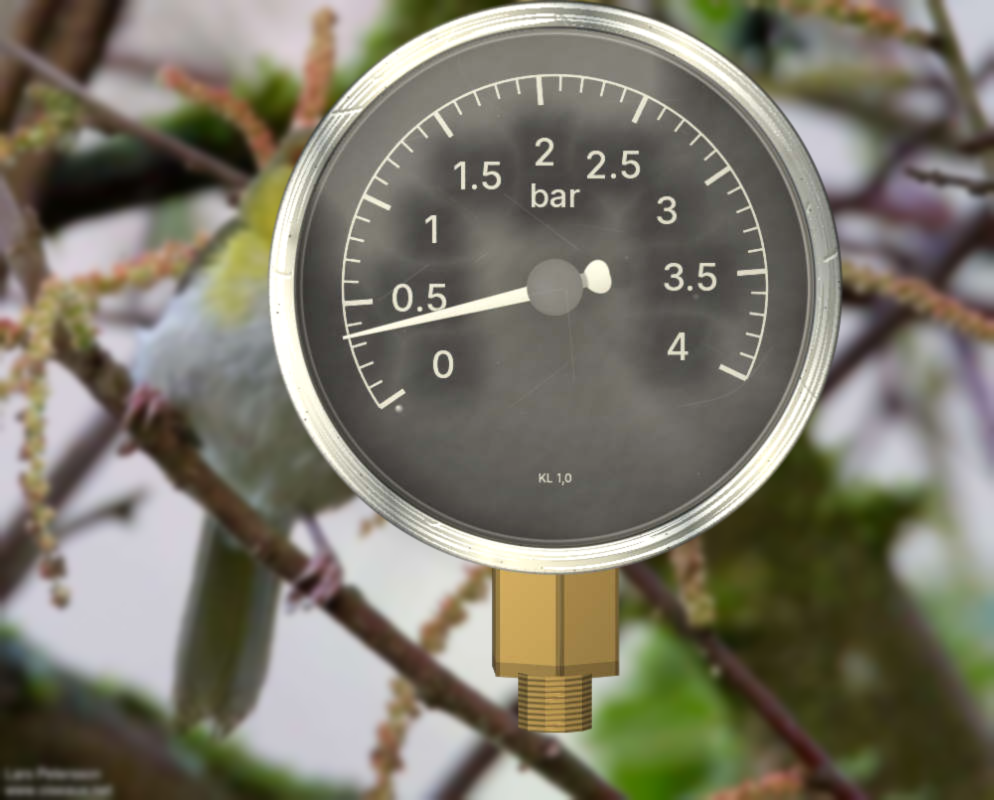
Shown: 0.35 bar
